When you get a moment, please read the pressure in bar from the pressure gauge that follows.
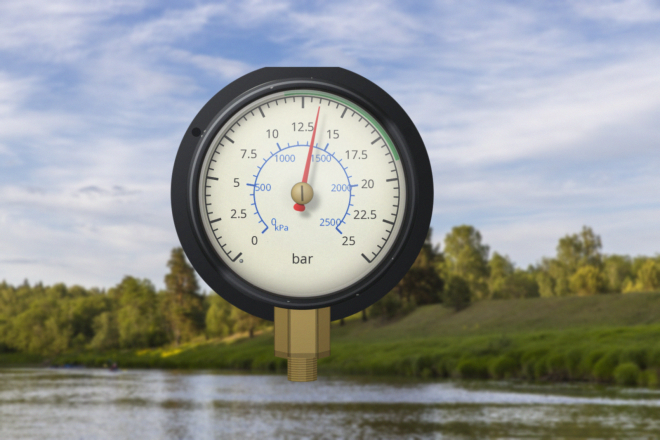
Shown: 13.5 bar
